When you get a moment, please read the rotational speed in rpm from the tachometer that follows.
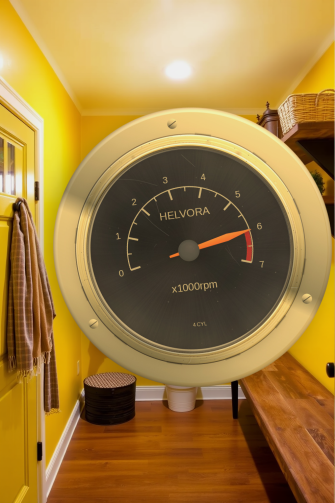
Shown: 6000 rpm
